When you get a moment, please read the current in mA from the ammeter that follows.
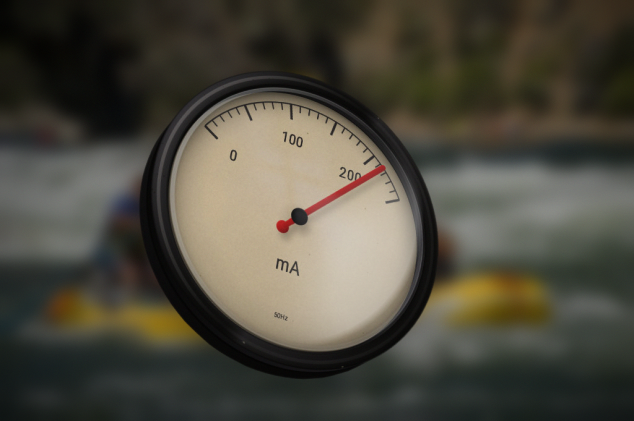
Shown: 215 mA
